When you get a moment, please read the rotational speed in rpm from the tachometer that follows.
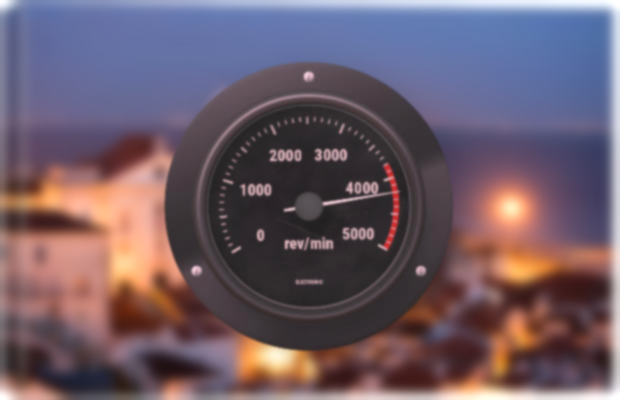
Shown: 4200 rpm
